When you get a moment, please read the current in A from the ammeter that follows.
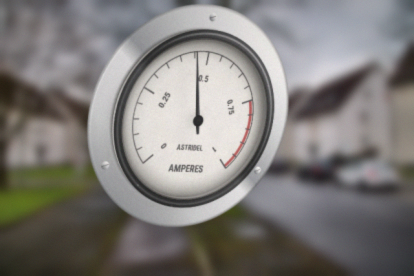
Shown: 0.45 A
